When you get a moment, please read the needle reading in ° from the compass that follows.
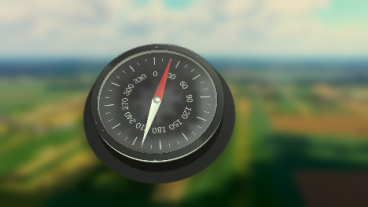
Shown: 20 °
